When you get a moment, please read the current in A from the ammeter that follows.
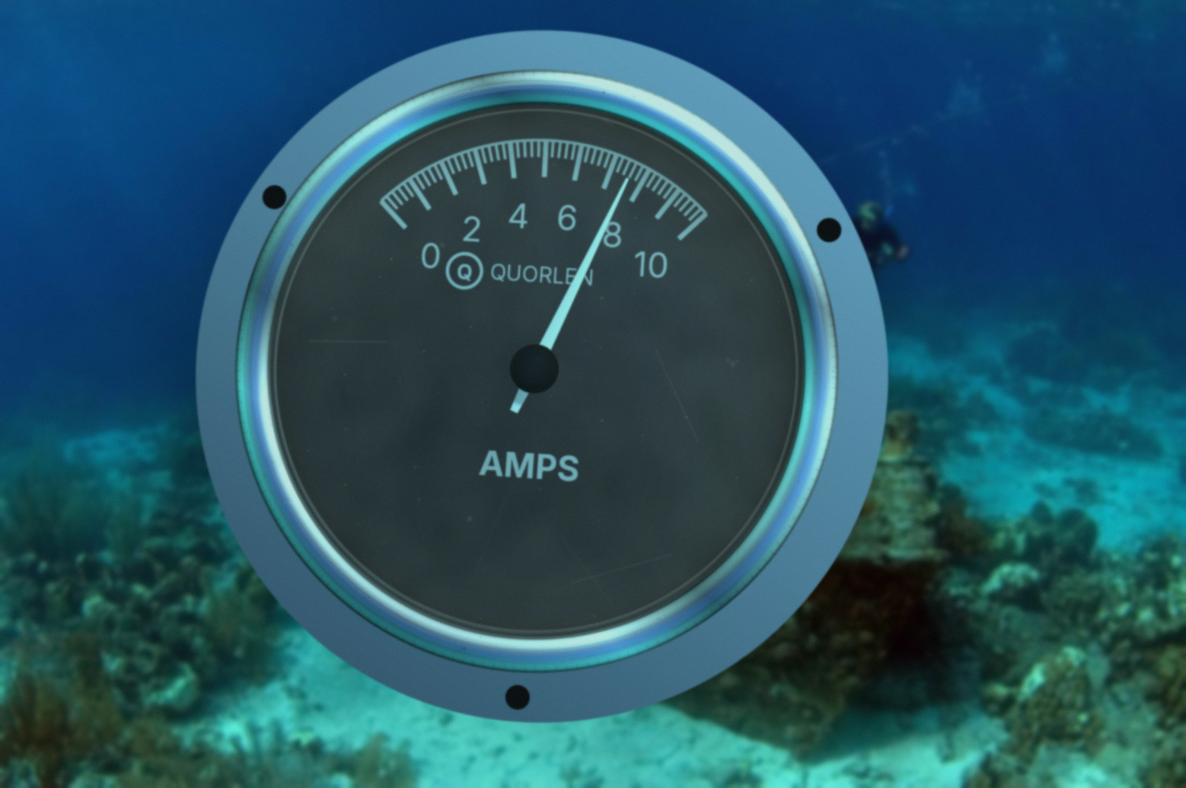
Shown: 7.6 A
